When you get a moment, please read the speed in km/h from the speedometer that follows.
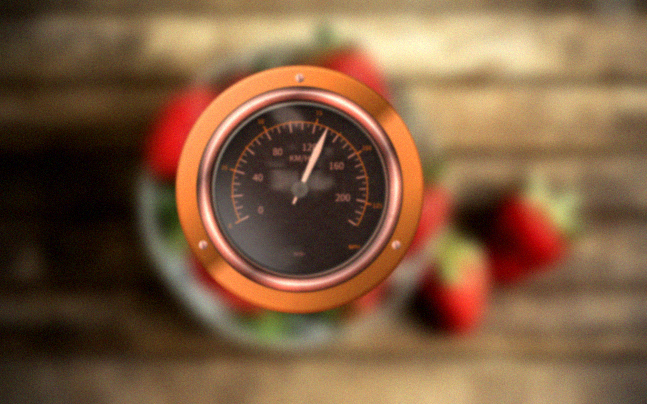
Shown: 130 km/h
